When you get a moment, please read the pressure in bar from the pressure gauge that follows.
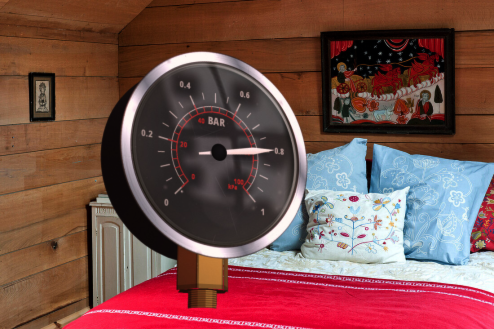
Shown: 0.8 bar
